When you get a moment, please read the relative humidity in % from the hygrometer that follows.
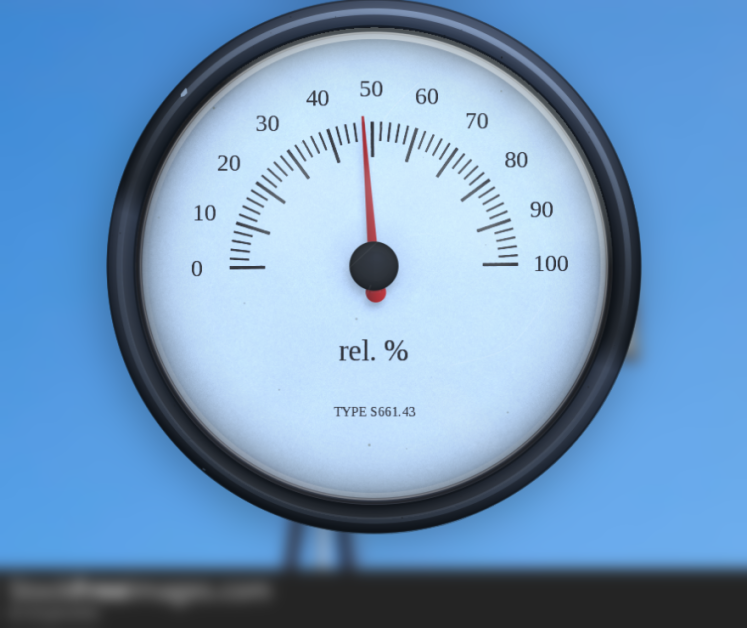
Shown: 48 %
